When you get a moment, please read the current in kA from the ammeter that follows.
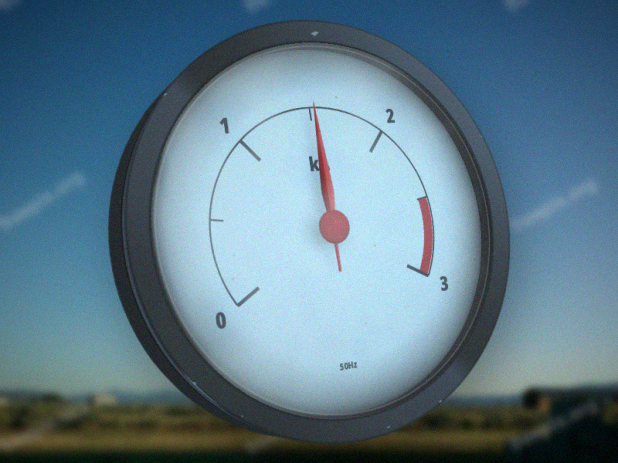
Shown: 1.5 kA
